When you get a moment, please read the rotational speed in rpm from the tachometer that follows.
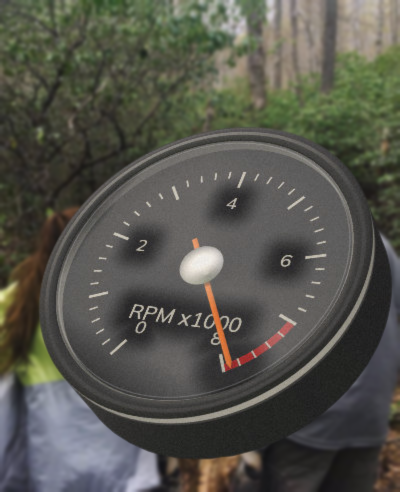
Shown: 7900 rpm
